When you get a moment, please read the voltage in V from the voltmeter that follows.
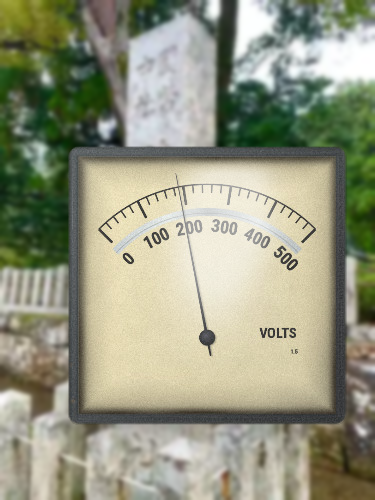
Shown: 190 V
